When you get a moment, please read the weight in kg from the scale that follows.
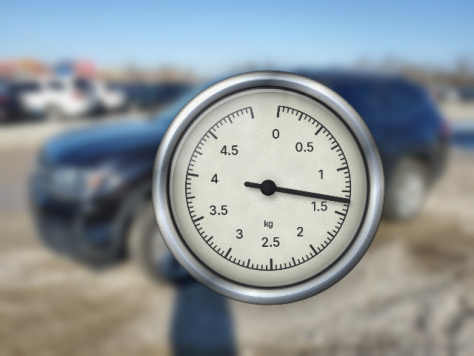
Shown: 1.35 kg
